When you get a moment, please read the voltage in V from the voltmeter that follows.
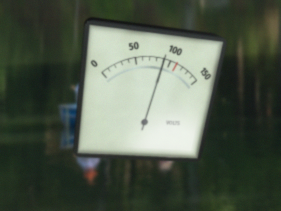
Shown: 90 V
